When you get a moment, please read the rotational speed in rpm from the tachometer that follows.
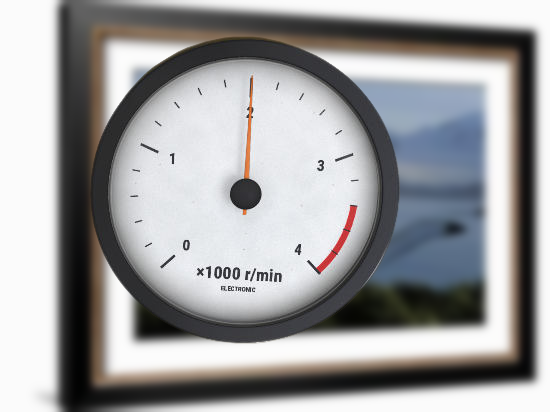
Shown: 2000 rpm
